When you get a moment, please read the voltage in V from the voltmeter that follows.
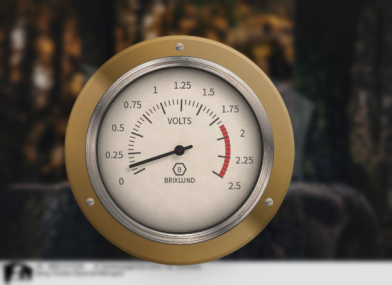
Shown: 0.1 V
